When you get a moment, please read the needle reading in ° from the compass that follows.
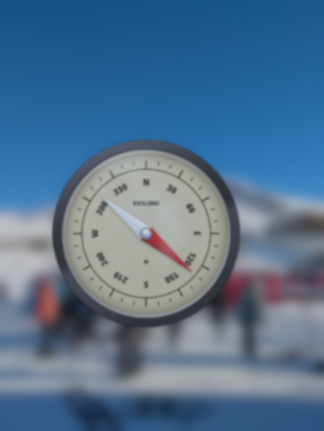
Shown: 130 °
